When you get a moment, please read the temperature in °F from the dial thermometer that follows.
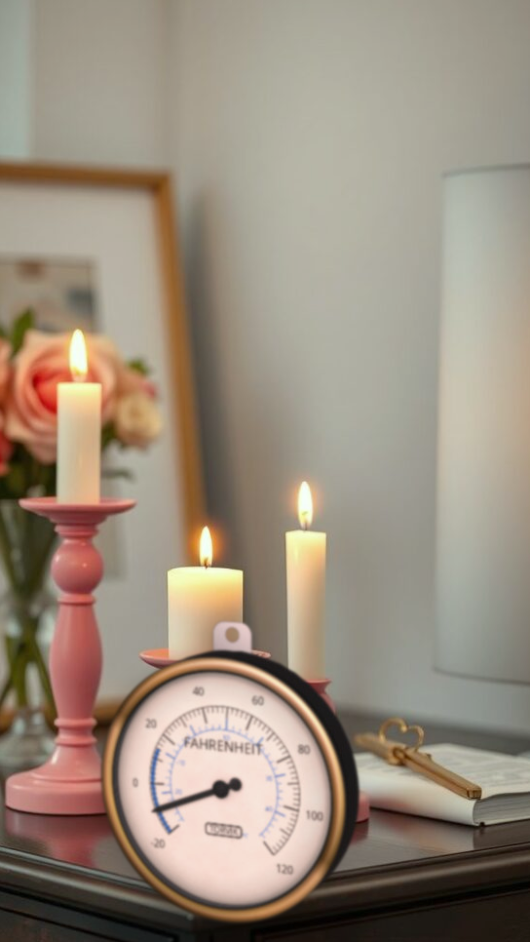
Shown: -10 °F
